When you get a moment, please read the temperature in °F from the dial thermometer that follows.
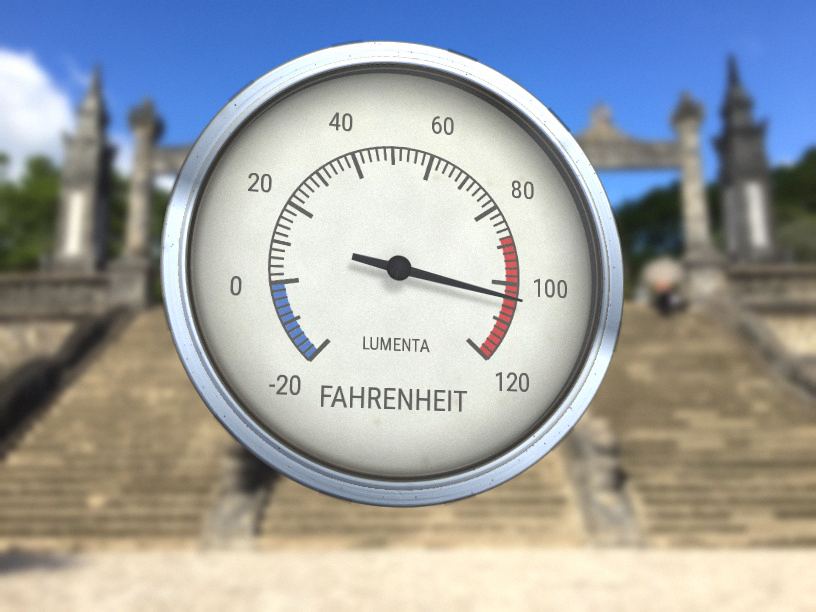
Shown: 104 °F
